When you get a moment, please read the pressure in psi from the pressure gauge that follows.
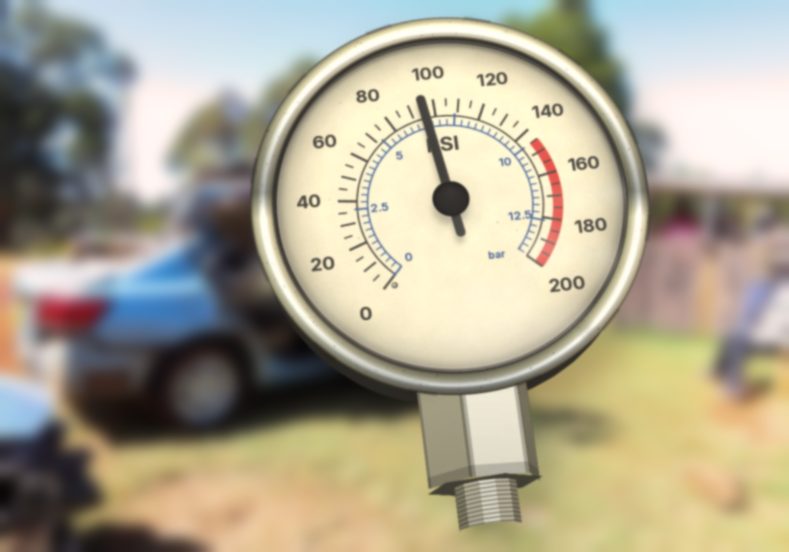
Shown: 95 psi
